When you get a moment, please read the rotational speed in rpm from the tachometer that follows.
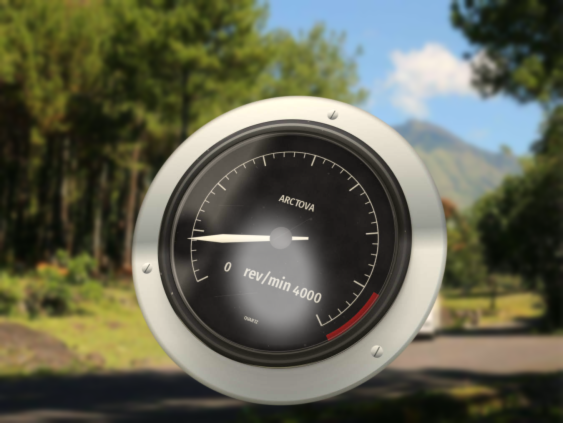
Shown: 400 rpm
